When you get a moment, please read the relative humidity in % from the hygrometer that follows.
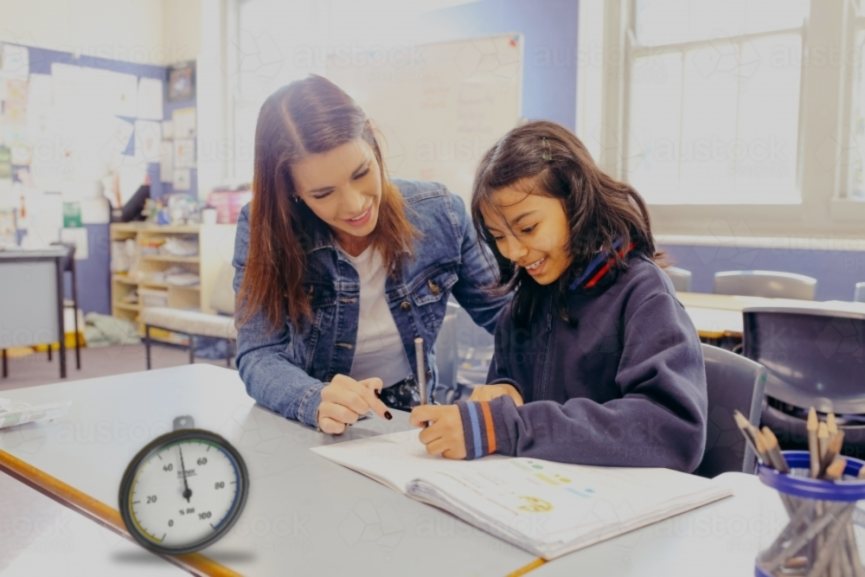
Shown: 48 %
